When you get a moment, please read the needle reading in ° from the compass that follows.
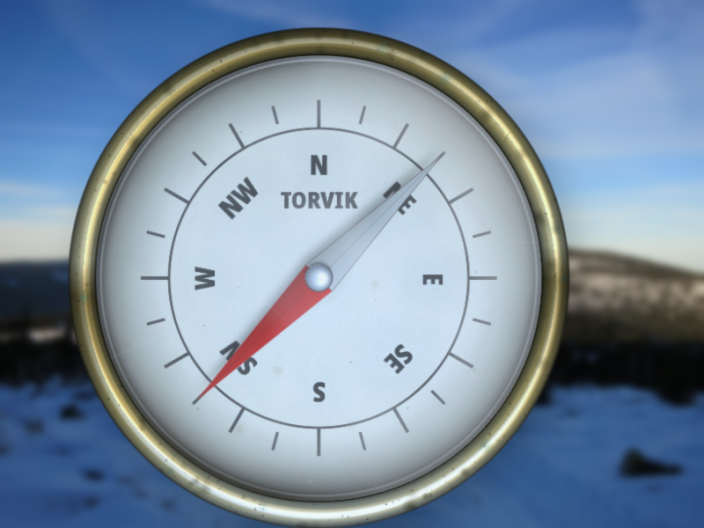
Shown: 225 °
